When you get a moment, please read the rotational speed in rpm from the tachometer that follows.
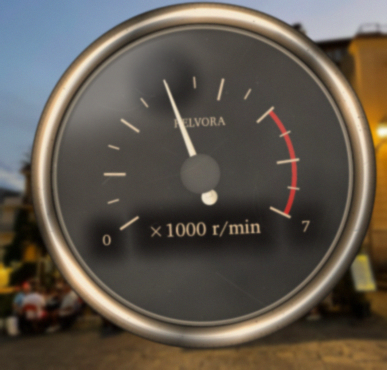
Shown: 3000 rpm
